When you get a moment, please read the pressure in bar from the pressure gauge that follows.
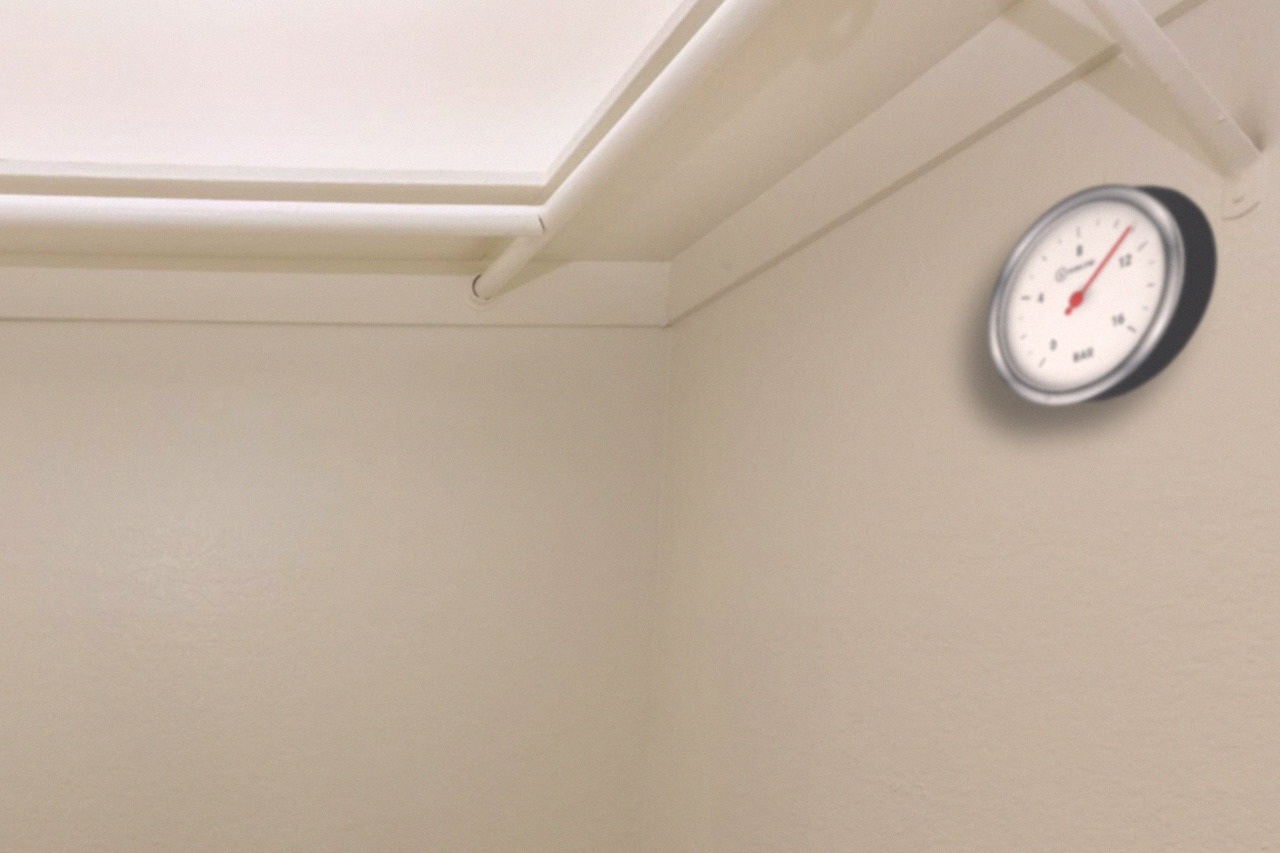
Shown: 11 bar
